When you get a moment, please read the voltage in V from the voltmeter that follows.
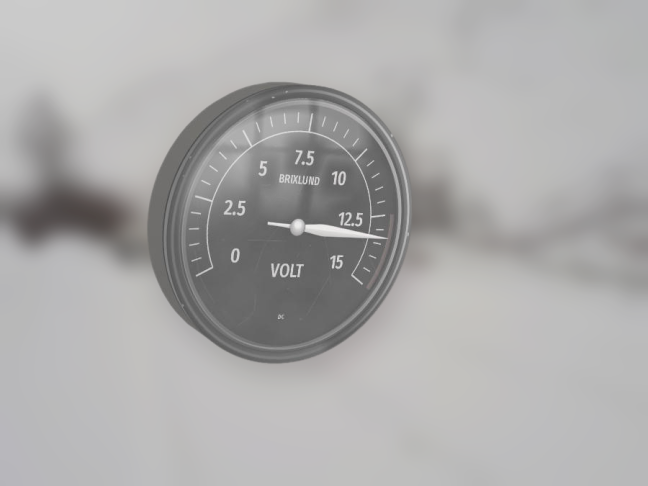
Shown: 13.25 V
